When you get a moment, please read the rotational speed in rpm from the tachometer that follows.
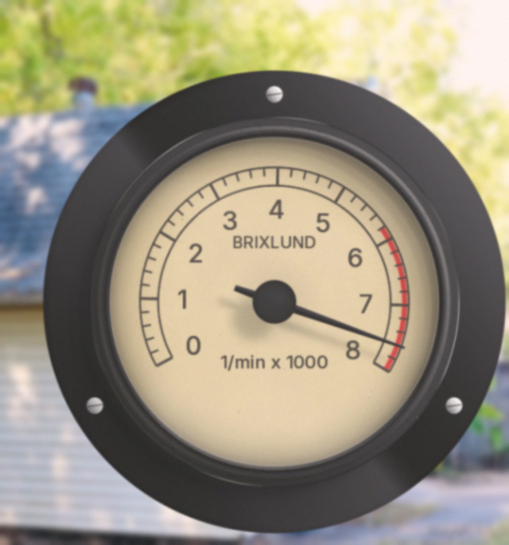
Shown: 7600 rpm
